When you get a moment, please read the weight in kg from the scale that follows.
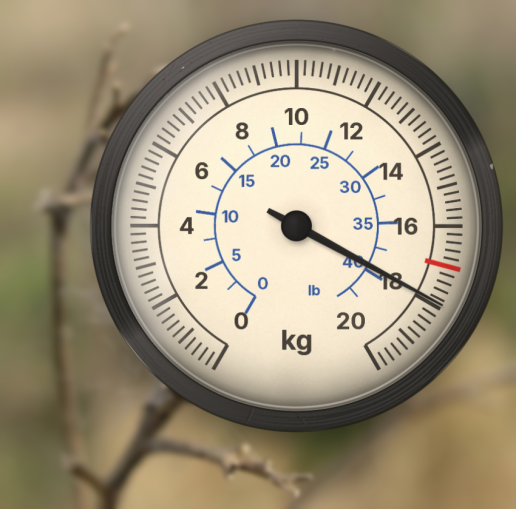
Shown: 17.9 kg
